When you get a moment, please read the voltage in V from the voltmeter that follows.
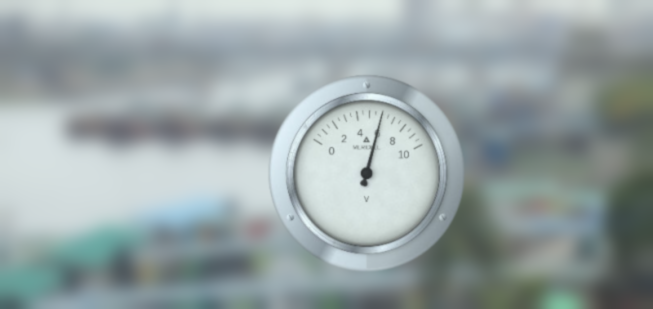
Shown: 6 V
